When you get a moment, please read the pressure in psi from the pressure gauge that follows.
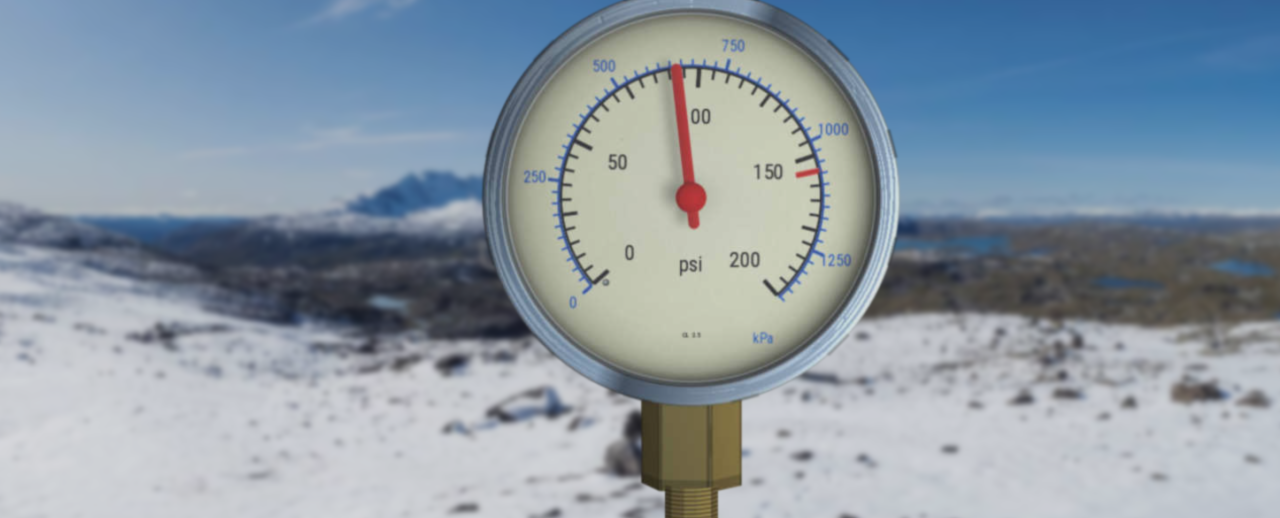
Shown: 92.5 psi
